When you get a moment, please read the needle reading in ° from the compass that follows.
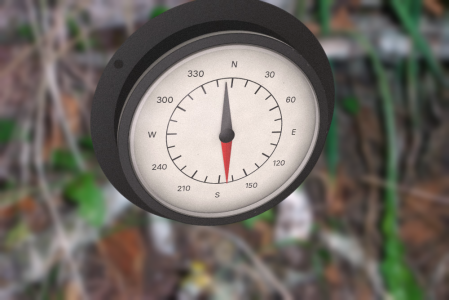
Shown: 172.5 °
